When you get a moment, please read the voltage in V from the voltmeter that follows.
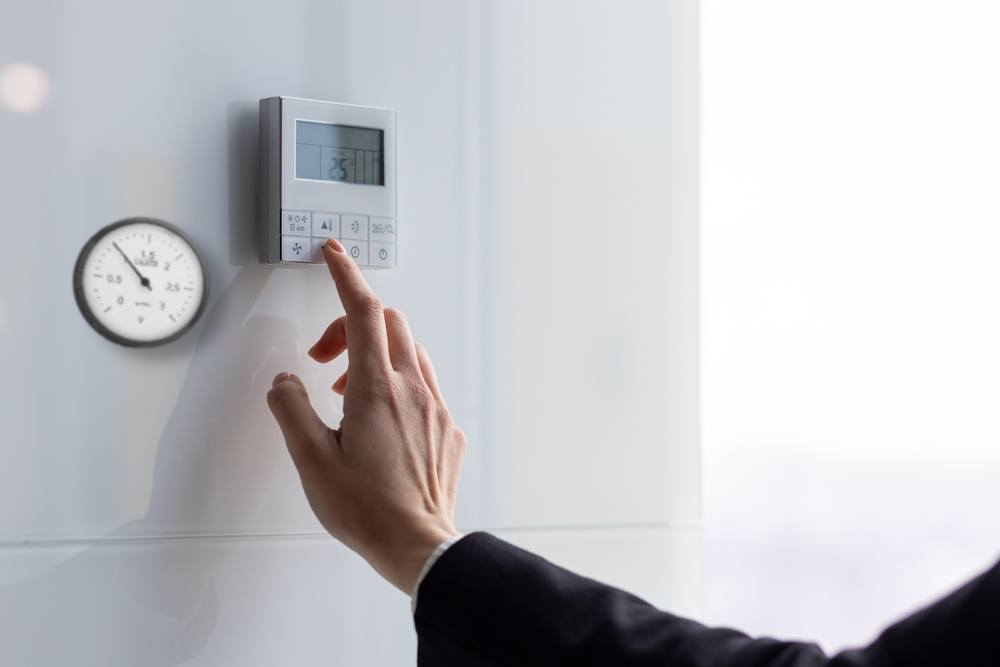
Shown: 1 V
